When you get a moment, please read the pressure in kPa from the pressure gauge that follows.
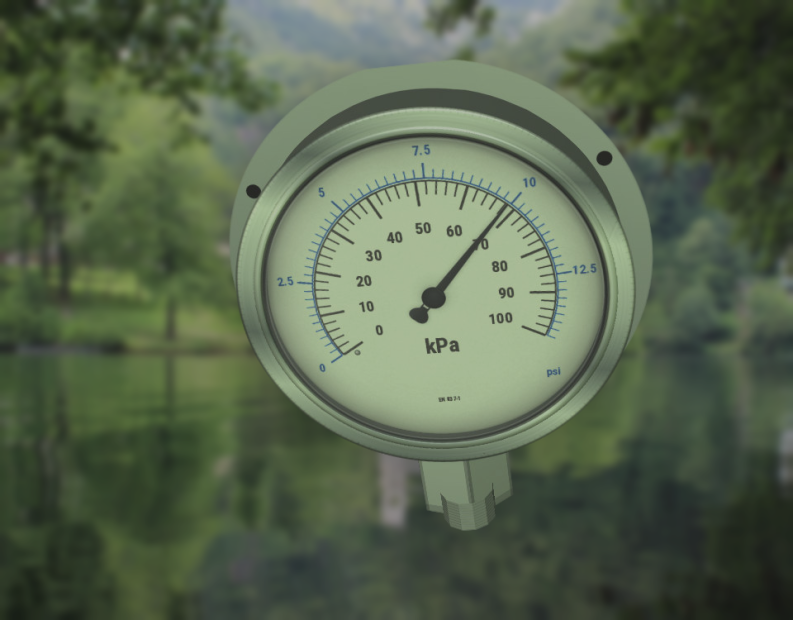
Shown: 68 kPa
